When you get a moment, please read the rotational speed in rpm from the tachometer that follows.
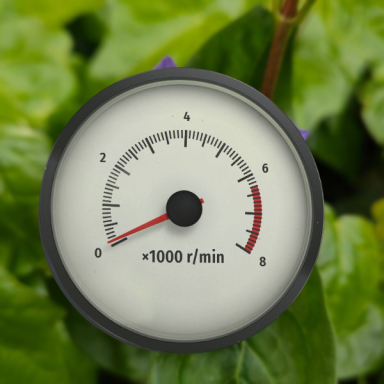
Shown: 100 rpm
